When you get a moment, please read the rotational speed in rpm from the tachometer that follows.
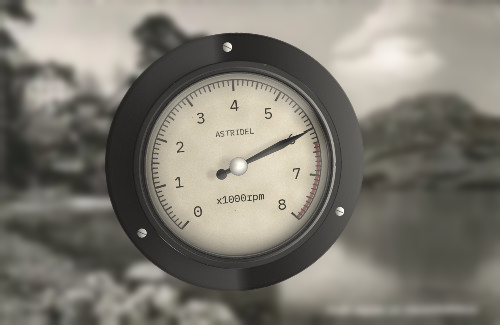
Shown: 6000 rpm
